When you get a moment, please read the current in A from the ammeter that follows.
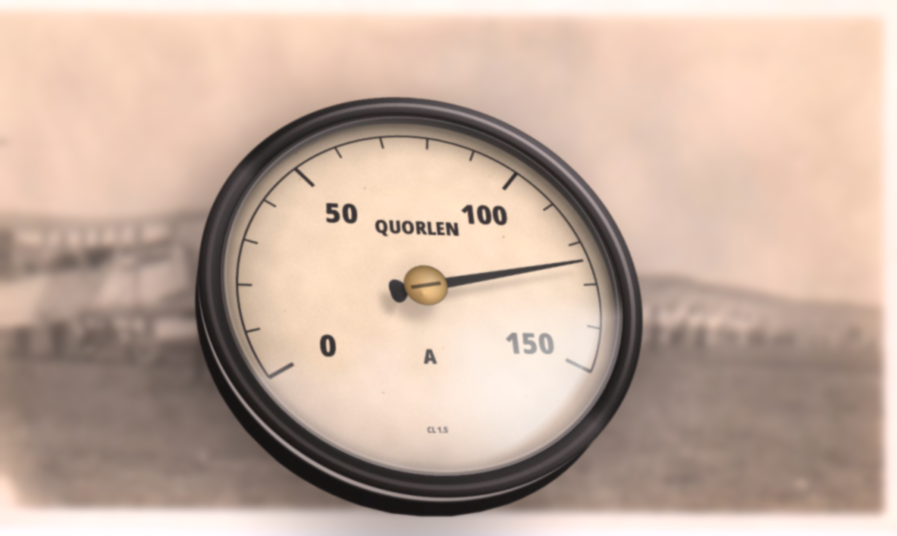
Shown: 125 A
